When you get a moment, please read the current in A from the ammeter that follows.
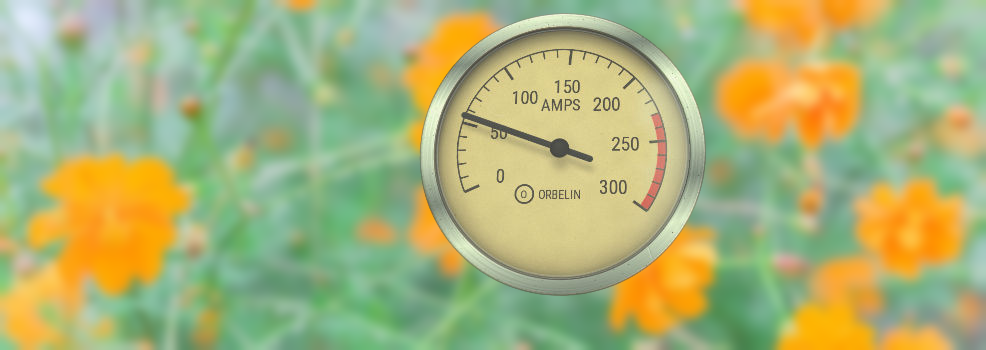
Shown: 55 A
